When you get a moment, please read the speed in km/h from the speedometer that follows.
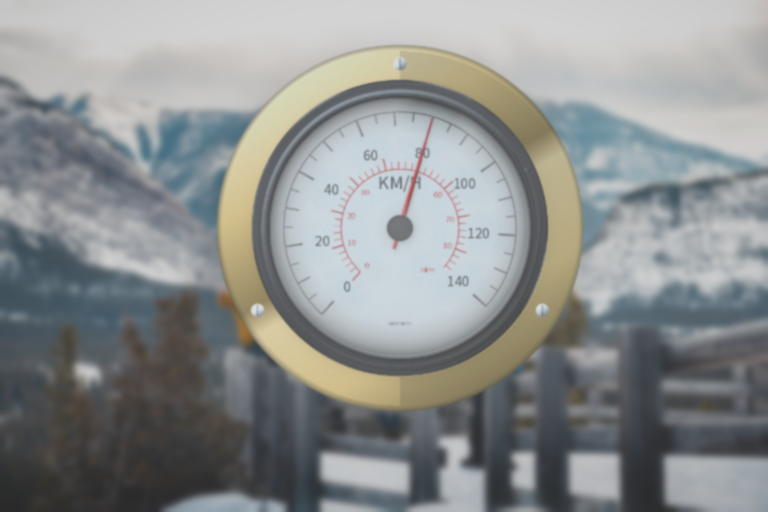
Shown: 80 km/h
